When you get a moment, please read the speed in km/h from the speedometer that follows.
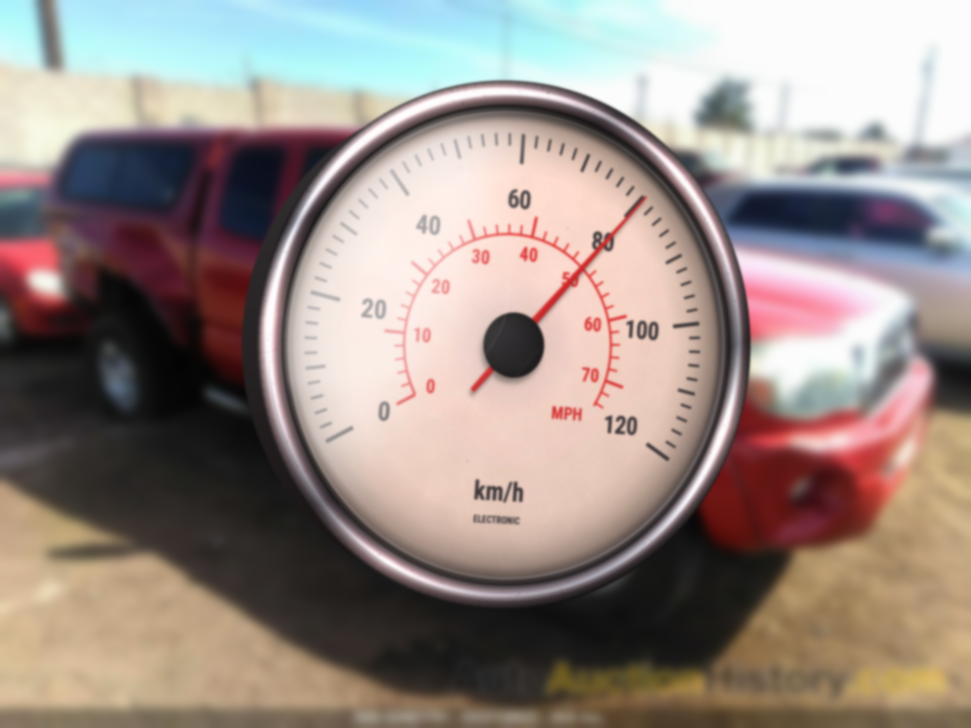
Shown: 80 km/h
